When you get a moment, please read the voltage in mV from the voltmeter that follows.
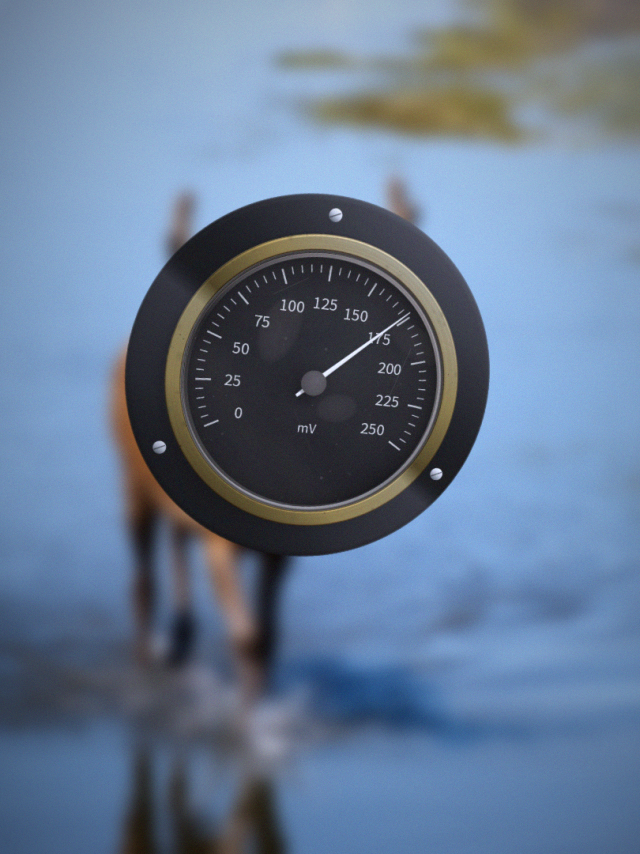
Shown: 172.5 mV
